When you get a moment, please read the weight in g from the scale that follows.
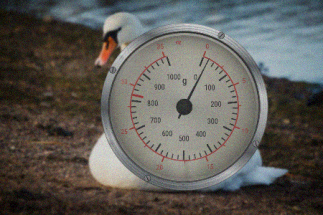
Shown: 20 g
